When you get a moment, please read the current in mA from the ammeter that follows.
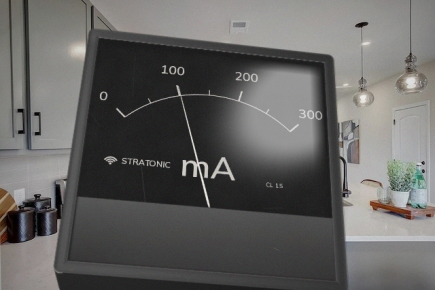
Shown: 100 mA
